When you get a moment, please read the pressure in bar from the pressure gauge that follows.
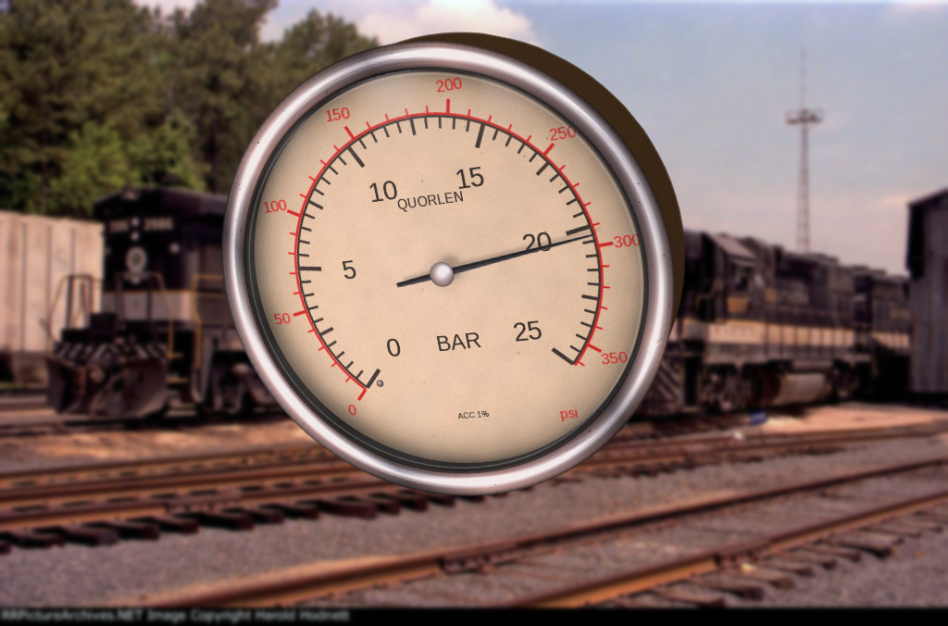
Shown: 20.25 bar
